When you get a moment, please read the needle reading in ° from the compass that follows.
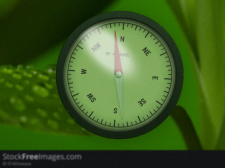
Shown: 350 °
